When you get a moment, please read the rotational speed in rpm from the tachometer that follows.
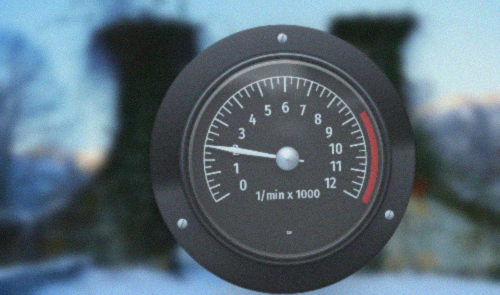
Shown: 2000 rpm
